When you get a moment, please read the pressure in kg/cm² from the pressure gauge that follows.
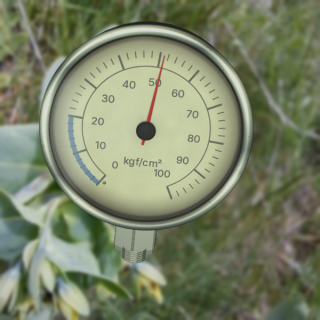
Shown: 51 kg/cm²
